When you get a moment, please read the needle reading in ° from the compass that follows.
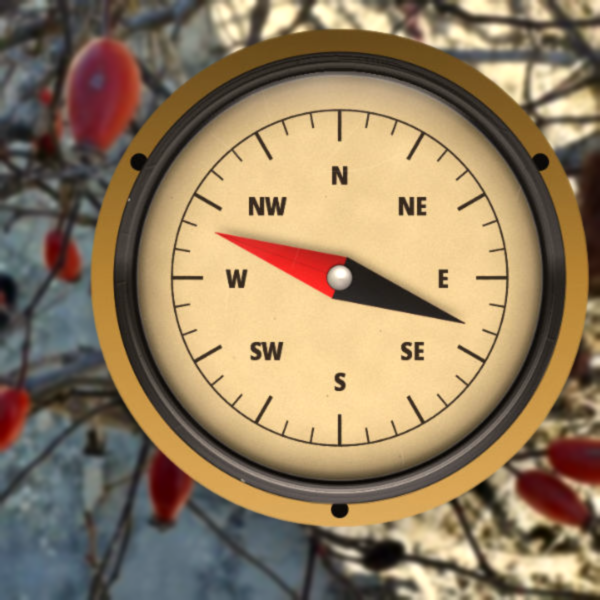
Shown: 290 °
